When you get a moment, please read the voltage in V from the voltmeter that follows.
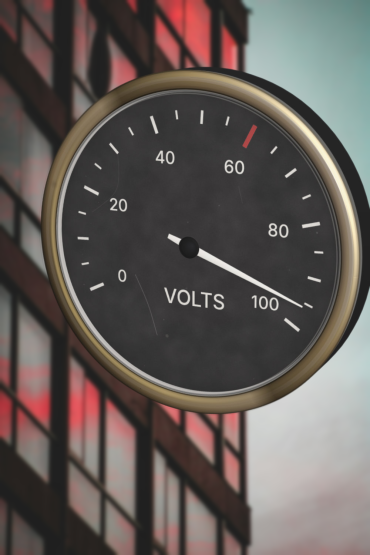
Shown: 95 V
